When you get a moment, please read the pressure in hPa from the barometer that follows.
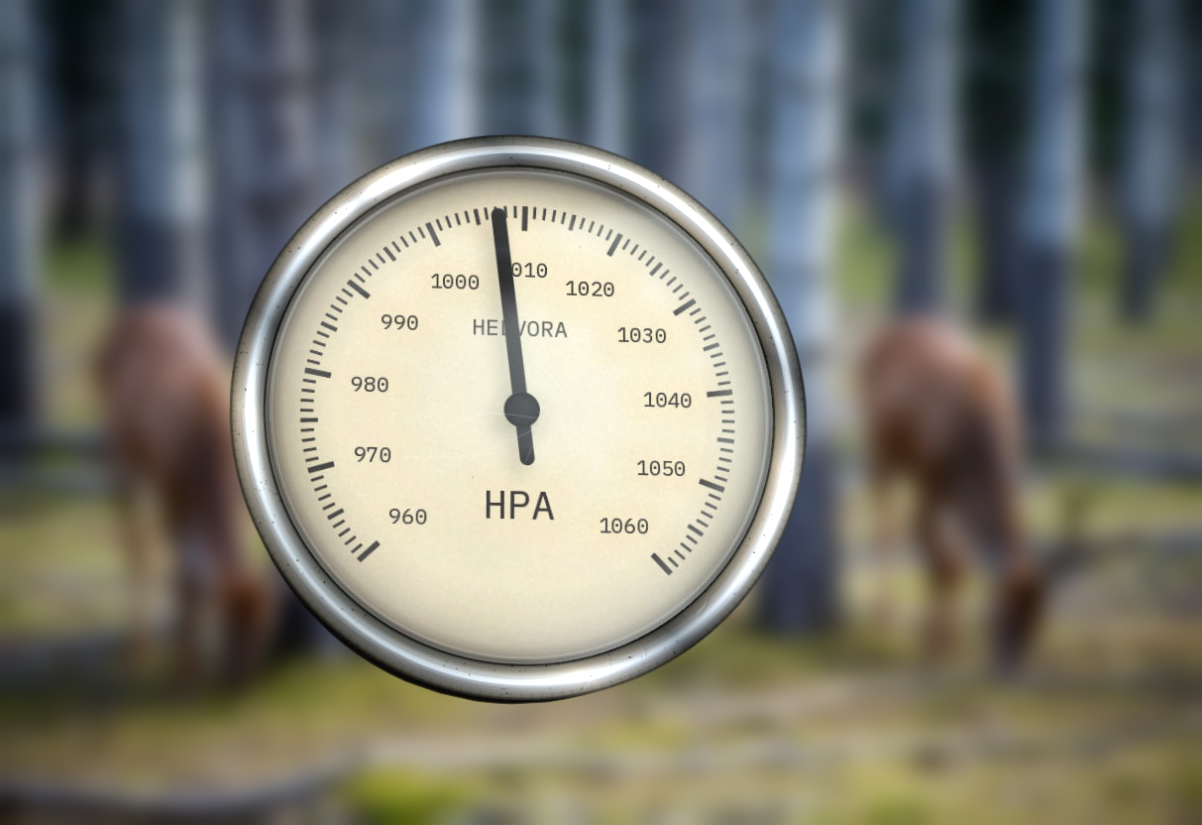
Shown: 1007 hPa
